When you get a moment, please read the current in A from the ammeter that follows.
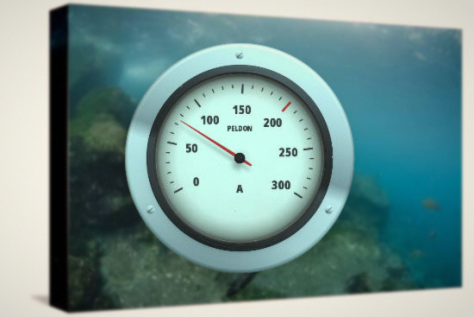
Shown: 75 A
